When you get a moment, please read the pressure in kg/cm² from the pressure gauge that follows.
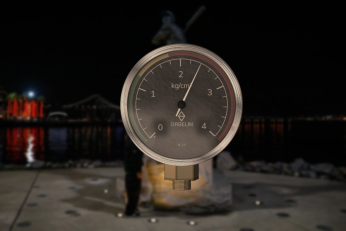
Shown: 2.4 kg/cm²
